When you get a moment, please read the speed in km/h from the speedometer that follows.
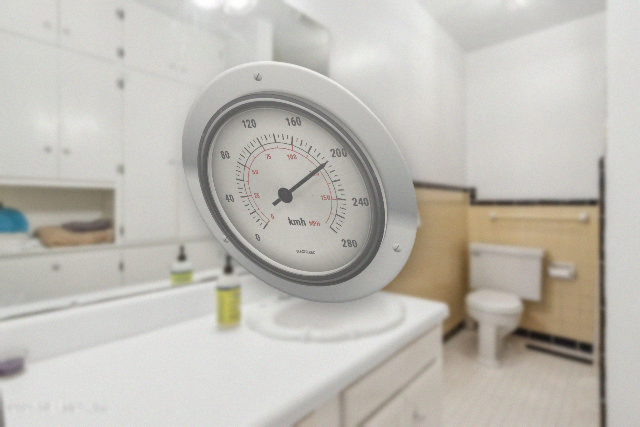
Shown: 200 km/h
